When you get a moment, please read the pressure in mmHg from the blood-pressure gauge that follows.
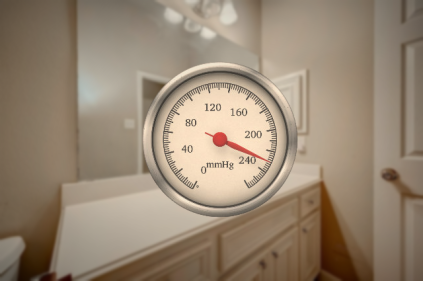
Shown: 230 mmHg
